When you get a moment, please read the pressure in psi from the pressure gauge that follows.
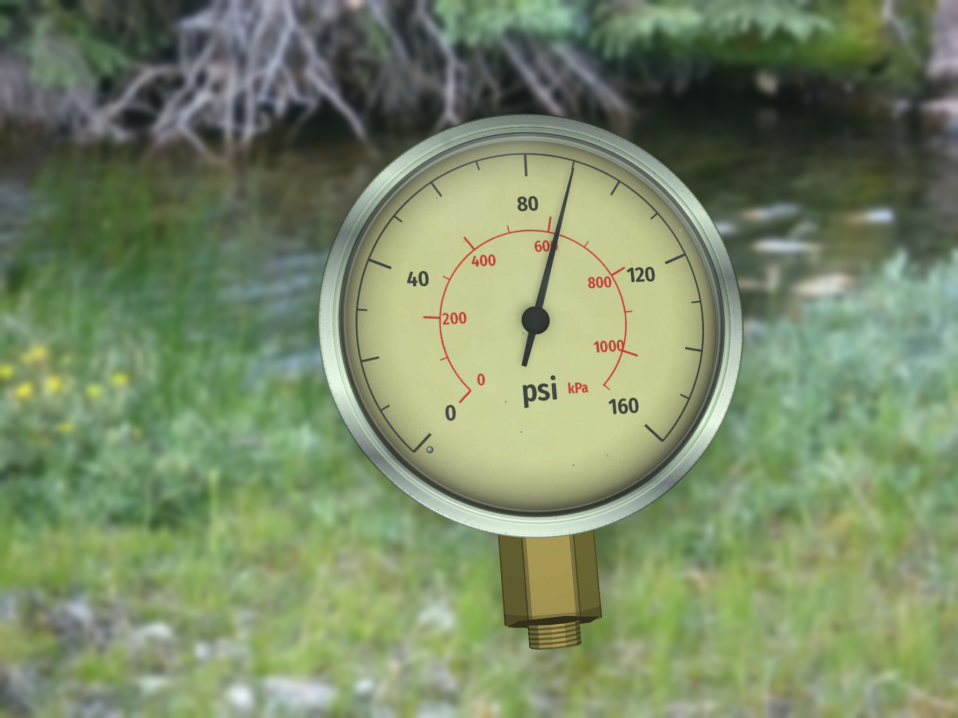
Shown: 90 psi
